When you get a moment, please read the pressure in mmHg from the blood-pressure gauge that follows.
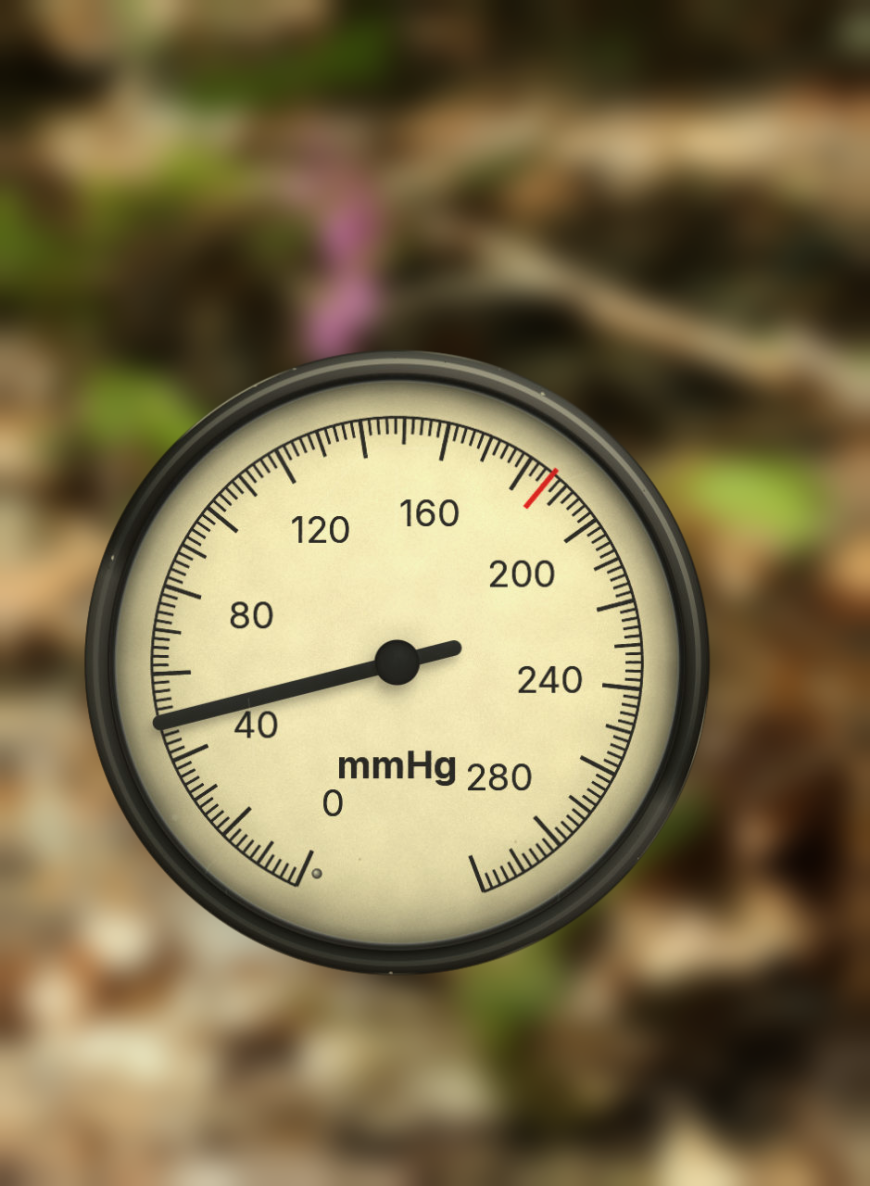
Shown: 49 mmHg
